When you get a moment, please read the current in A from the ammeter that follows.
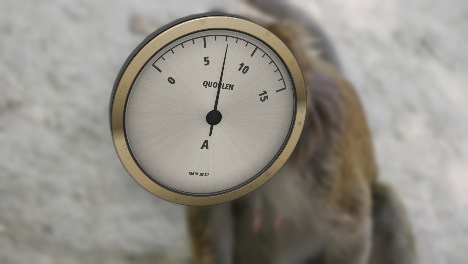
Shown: 7 A
